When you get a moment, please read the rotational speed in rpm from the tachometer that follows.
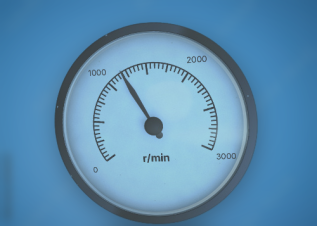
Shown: 1200 rpm
